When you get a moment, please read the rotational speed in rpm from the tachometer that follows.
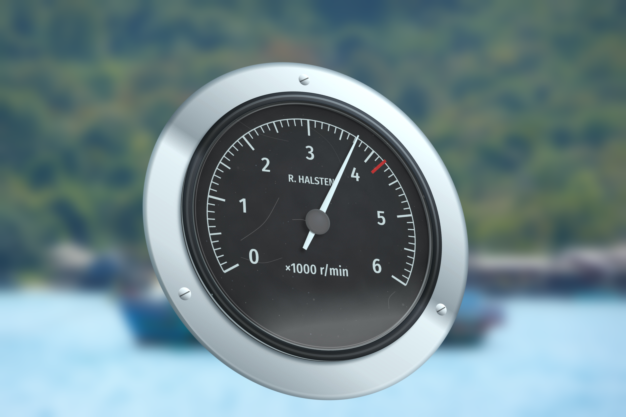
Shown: 3700 rpm
